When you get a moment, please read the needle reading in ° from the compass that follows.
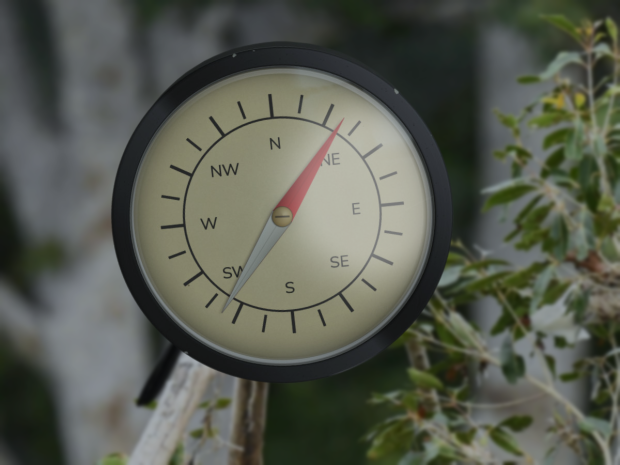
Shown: 37.5 °
